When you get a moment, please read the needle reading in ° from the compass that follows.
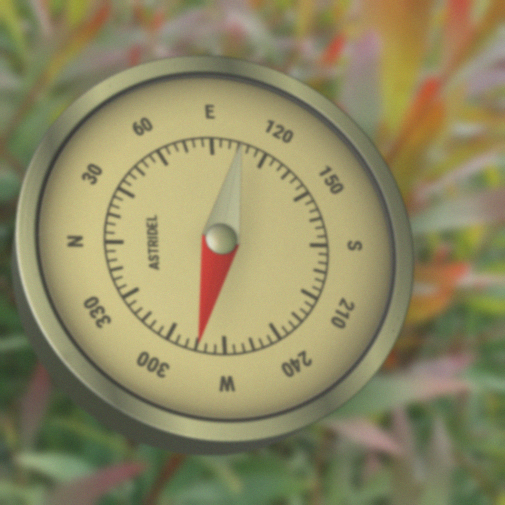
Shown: 285 °
